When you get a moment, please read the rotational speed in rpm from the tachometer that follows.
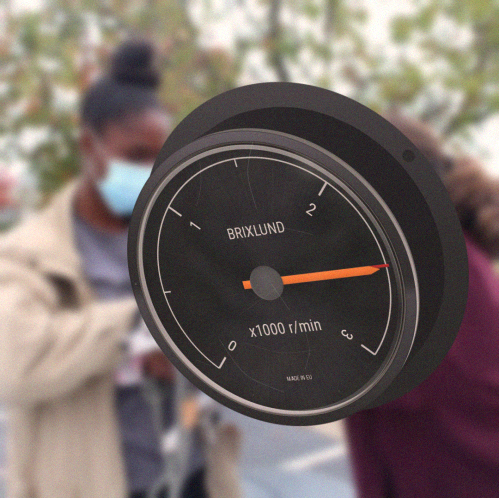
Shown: 2500 rpm
